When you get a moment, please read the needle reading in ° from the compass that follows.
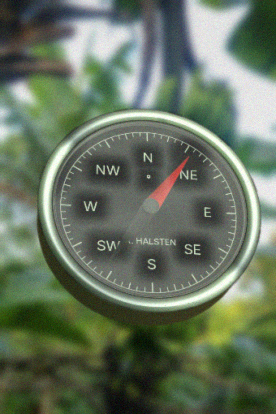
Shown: 35 °
